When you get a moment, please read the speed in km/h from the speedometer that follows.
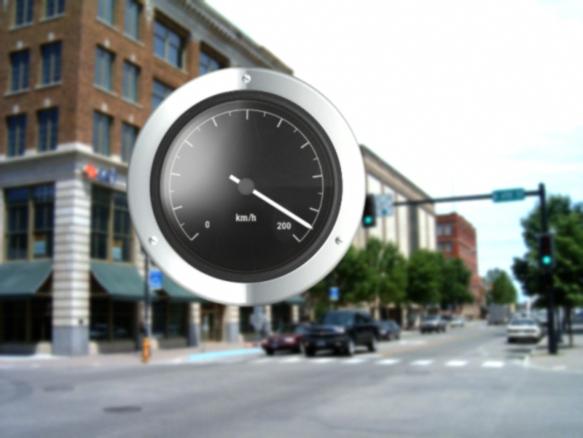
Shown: 190 km/h
